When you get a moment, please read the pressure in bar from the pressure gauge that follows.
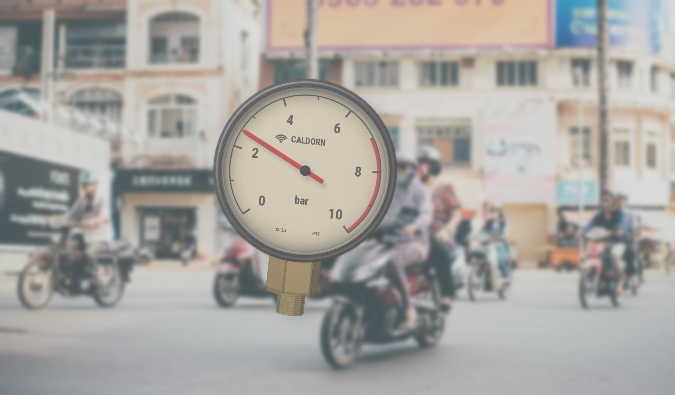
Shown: 2.5 bar
